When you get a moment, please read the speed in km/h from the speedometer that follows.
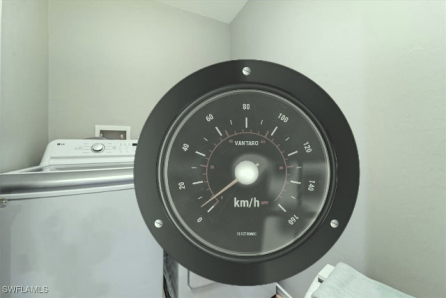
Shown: 5 km/h
